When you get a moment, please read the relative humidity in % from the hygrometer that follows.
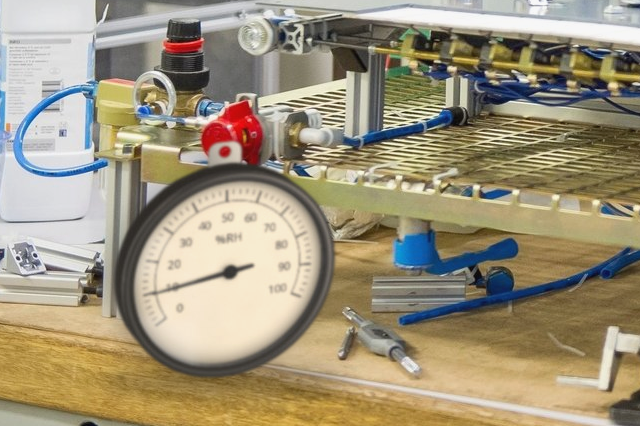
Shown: 10 %
